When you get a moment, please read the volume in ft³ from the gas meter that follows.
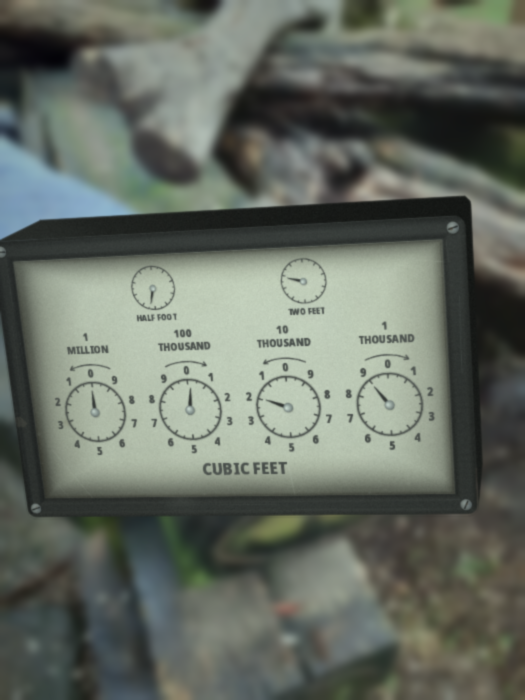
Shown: 1900 ft³
